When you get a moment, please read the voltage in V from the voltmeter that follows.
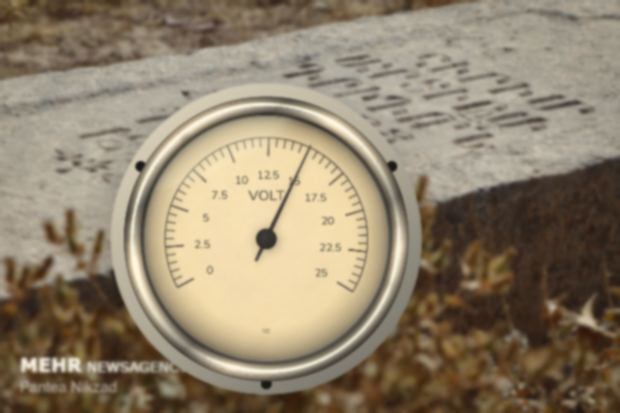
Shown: 15 V
